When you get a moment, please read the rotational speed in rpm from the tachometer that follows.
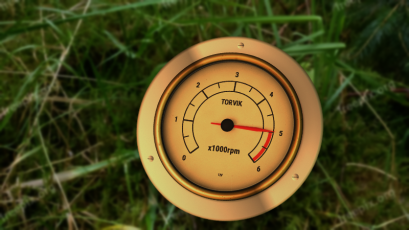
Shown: 5000 rpm
